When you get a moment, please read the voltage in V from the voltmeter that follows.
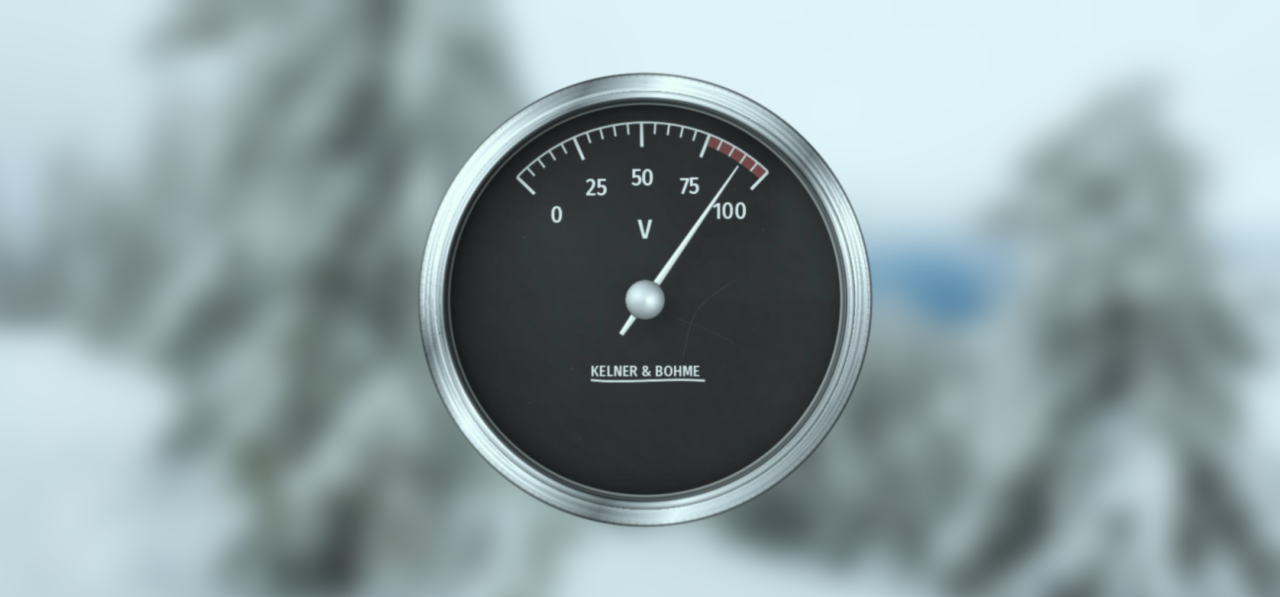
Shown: 90 V
